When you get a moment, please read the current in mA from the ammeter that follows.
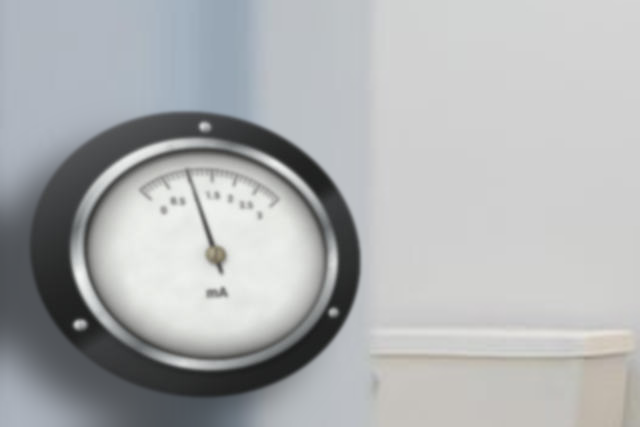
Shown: 1 mA
